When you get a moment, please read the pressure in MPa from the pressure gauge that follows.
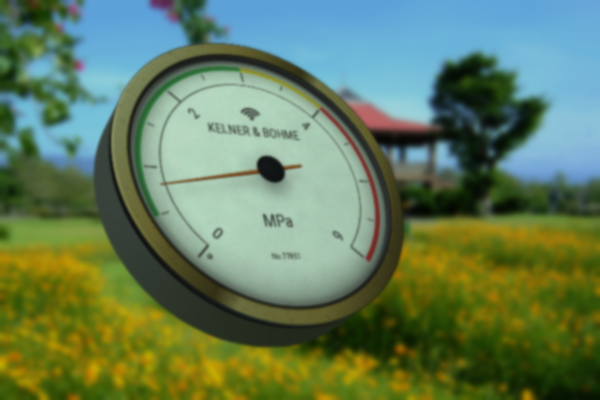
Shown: 0.75 MPa
